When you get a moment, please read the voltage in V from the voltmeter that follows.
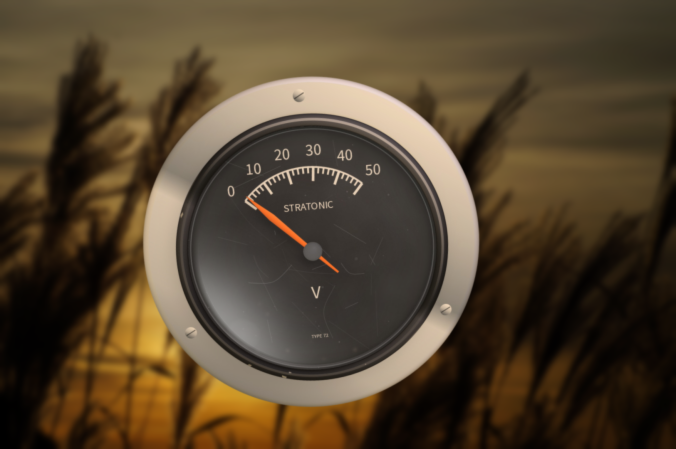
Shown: 2 V
